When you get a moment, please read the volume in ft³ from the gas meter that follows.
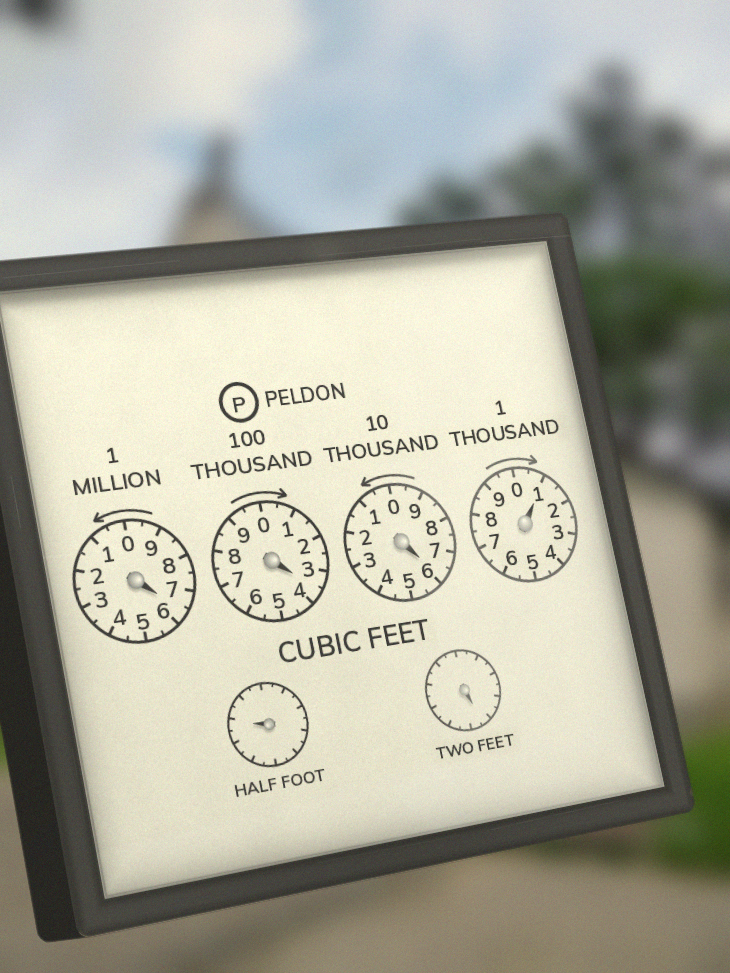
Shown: 636100 ft³
